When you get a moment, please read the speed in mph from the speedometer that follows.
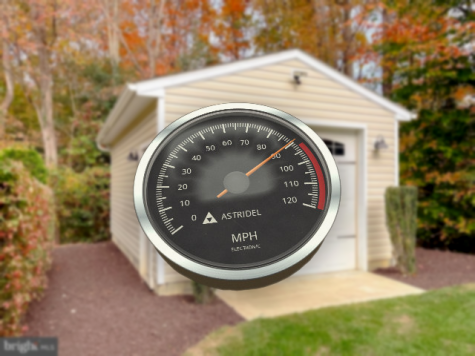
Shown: 90 mph
